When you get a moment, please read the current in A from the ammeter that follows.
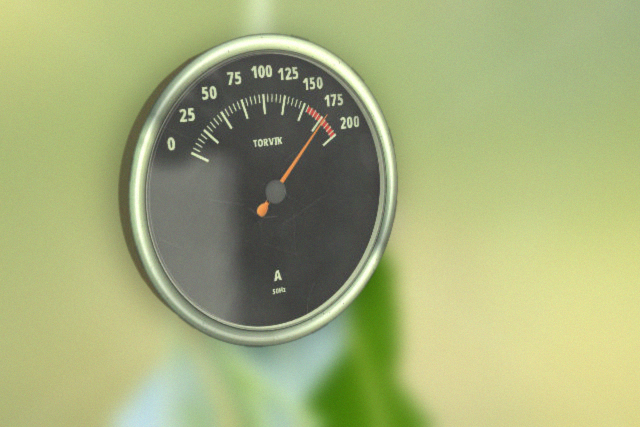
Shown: 175 A
